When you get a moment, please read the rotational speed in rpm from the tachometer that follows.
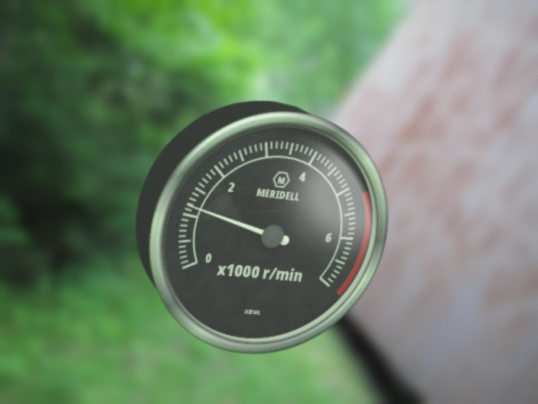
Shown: 1200 rpm
